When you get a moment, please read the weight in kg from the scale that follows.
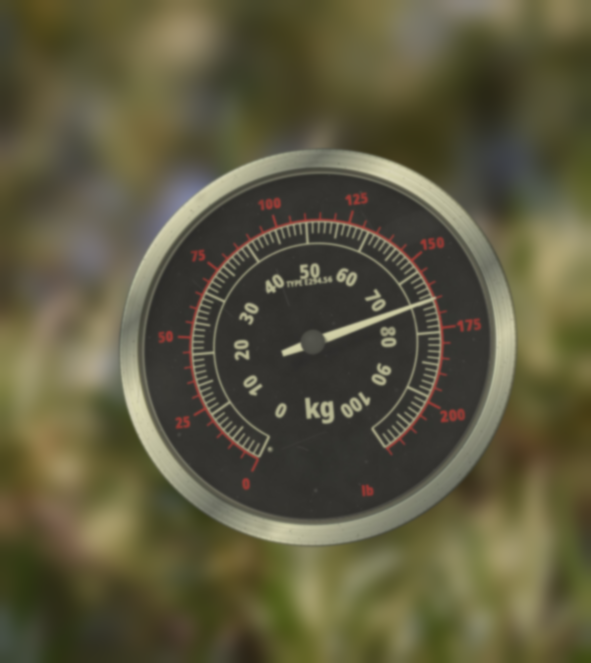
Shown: 75 kg
